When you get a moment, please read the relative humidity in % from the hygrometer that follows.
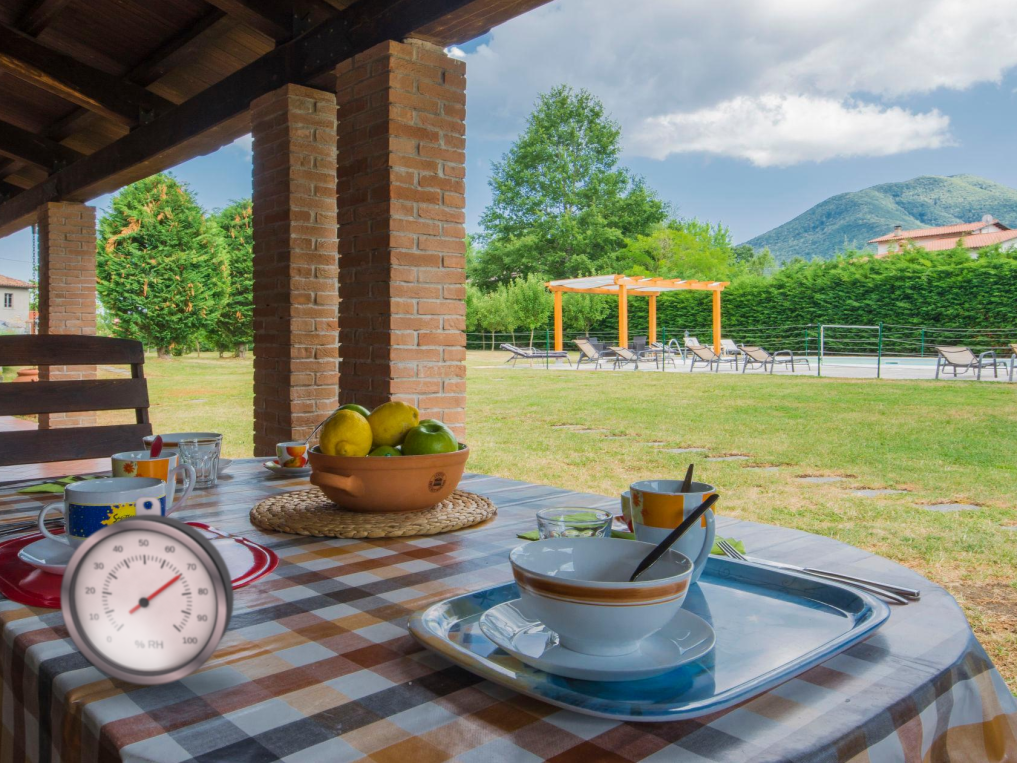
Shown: 70 %
